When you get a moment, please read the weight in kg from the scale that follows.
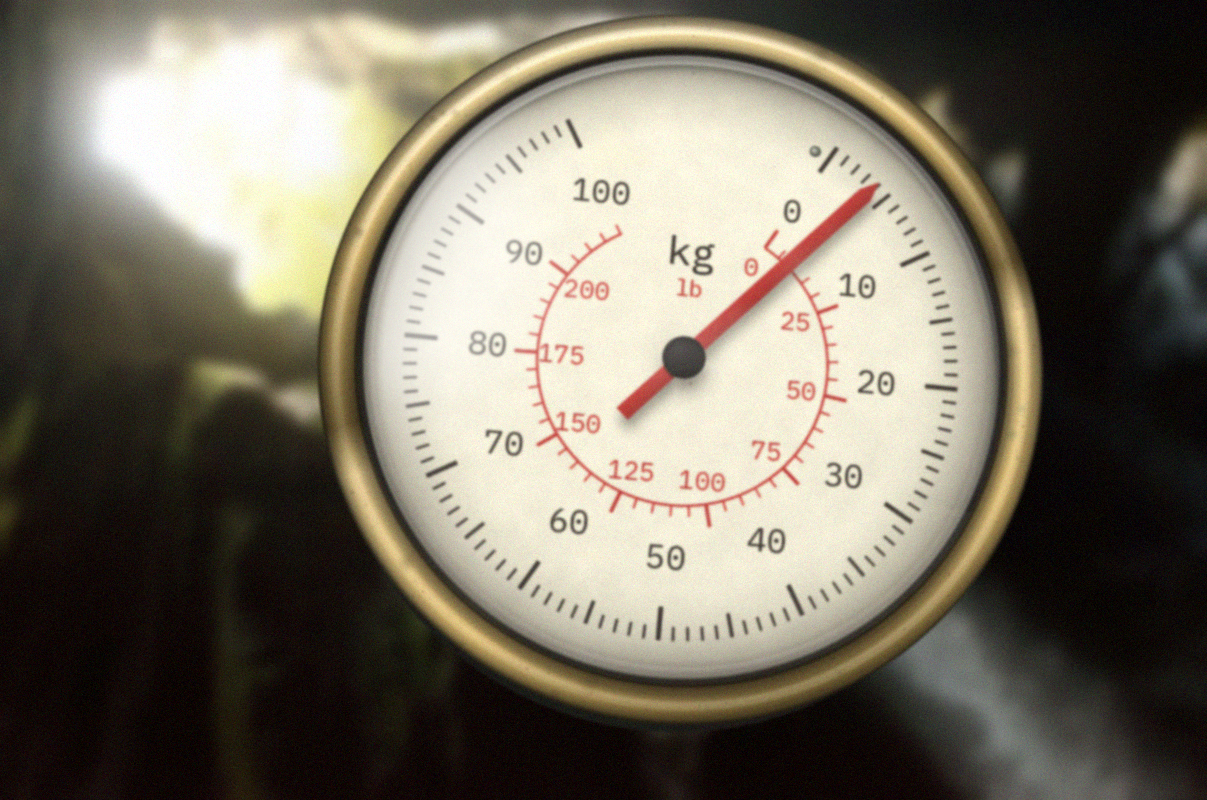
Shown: 4 kg
